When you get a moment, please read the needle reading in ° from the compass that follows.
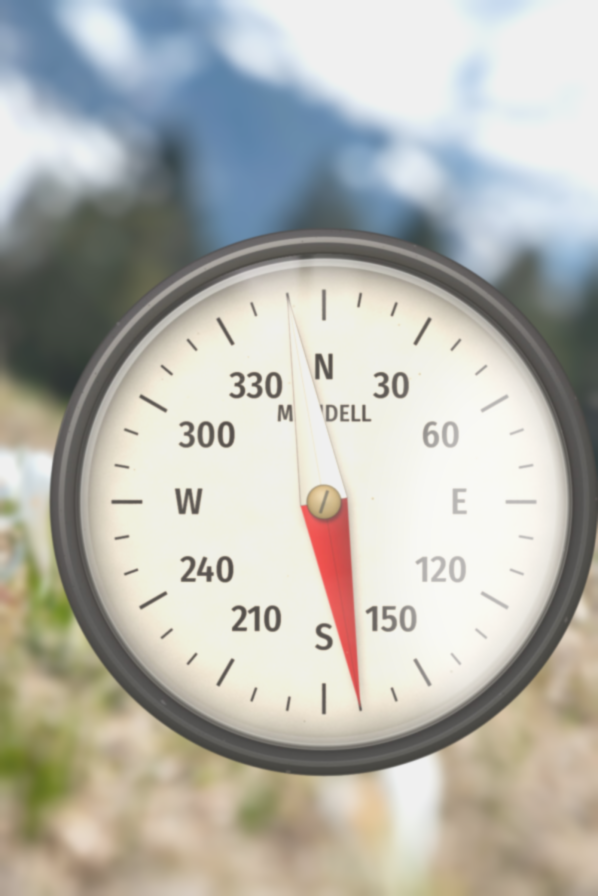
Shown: 170 °
